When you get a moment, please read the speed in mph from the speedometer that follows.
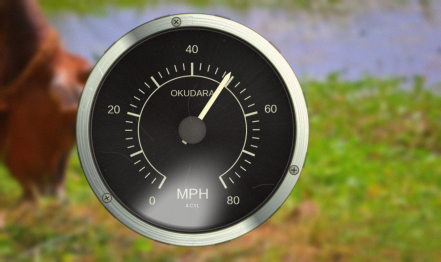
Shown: 49 mph
